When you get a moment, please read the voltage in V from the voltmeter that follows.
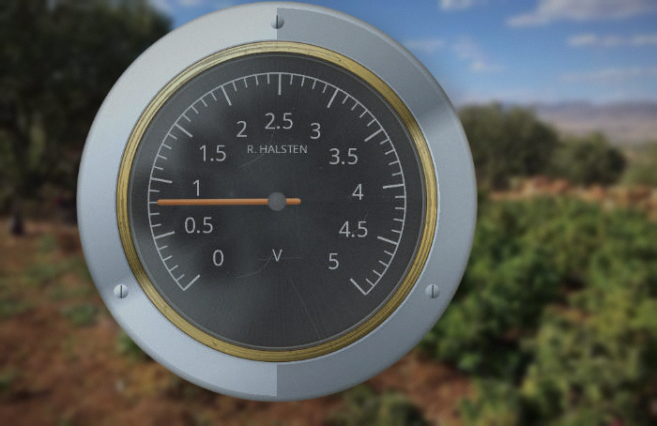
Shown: 0.8 V
